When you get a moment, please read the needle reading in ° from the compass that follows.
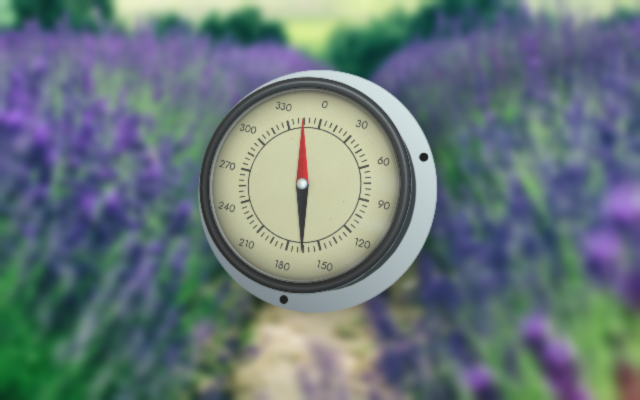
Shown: 345 °
